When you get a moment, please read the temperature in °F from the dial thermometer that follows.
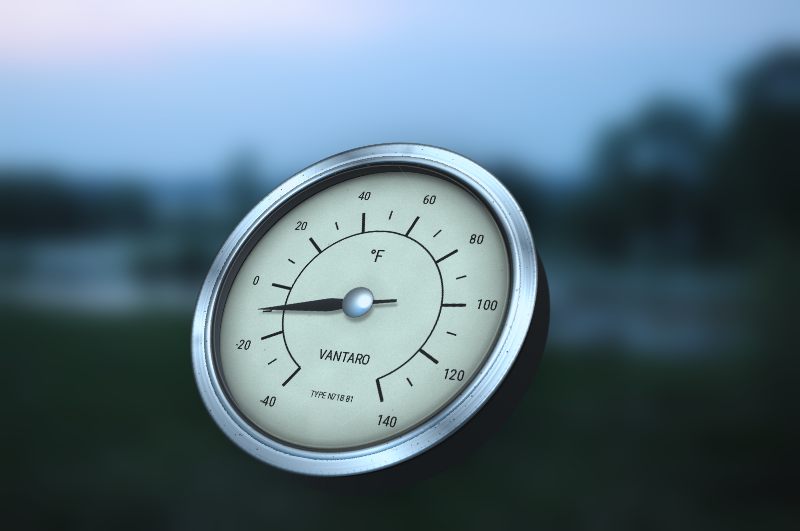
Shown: -10 °F
